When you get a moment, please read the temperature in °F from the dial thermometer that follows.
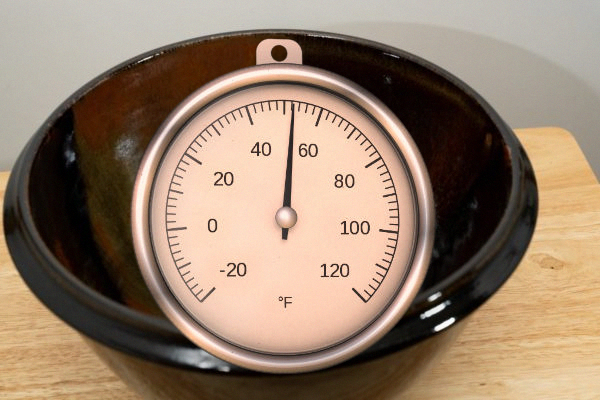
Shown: 52 °F
